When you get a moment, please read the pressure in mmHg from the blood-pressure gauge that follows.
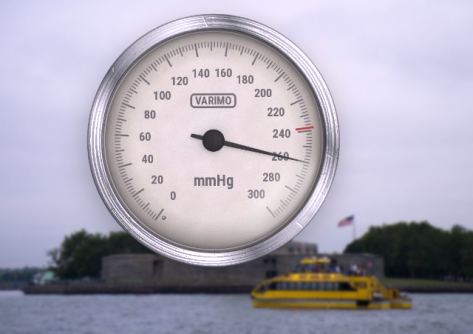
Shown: 260 mmHg
